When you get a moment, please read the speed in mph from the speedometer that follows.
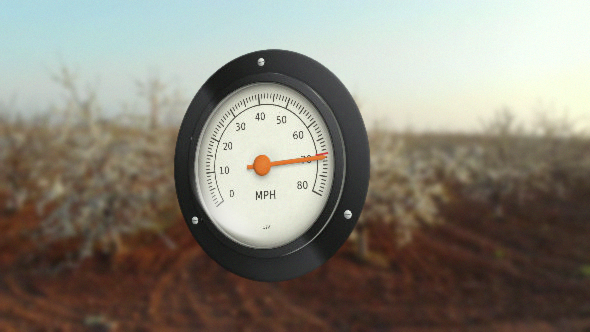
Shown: 70 mph
